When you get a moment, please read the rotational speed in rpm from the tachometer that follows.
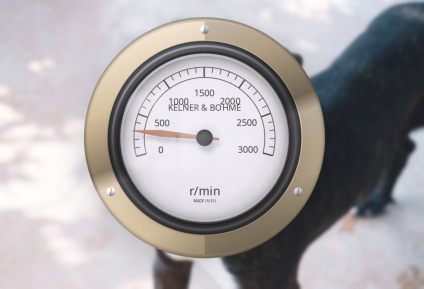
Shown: 300 rpm
